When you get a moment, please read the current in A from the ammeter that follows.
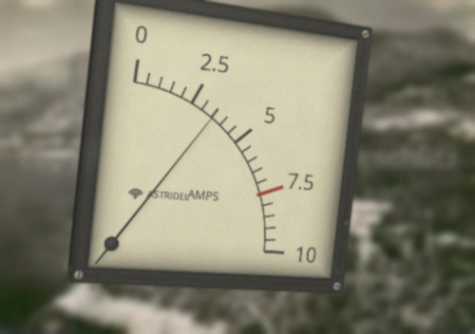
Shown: 3.5 A
